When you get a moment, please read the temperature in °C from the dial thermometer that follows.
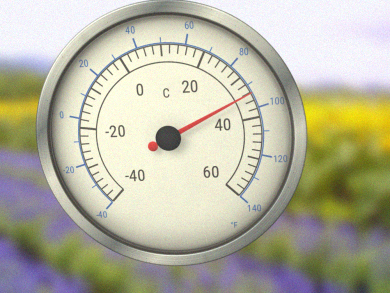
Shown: 34 °C
